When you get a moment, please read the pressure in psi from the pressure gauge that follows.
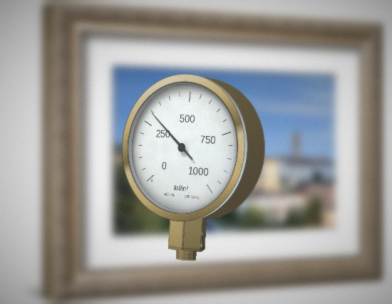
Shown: 300 psi
